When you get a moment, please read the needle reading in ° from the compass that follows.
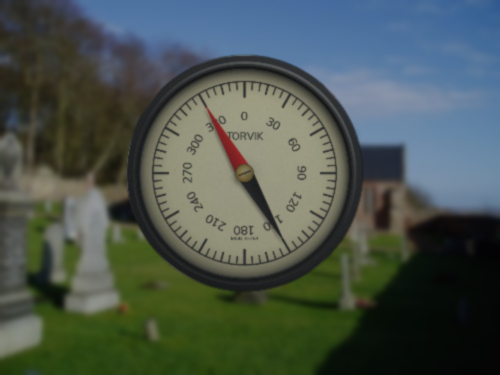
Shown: 330 °
